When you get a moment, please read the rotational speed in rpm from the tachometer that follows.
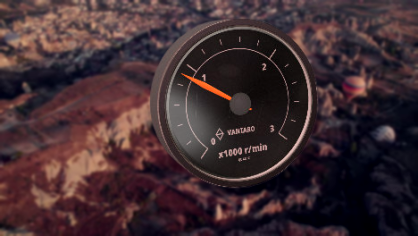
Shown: 900 rpm
